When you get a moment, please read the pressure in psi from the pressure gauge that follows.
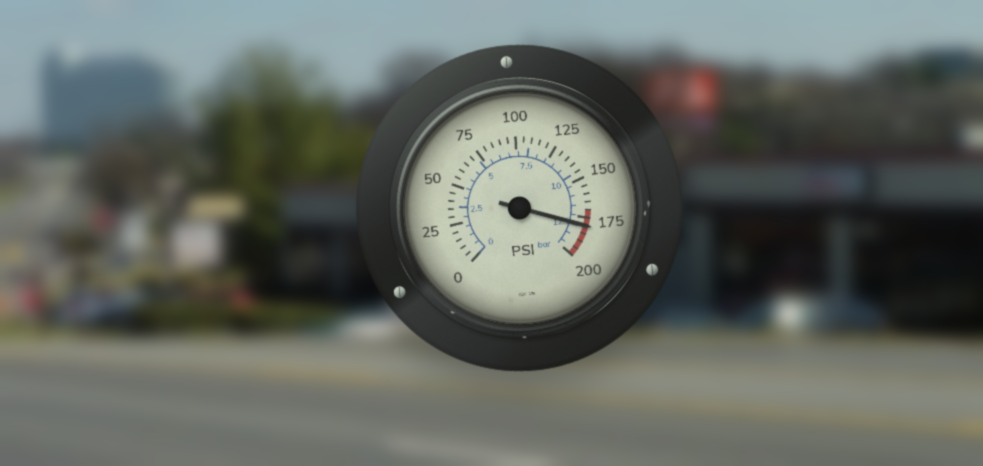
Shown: 180 psi
